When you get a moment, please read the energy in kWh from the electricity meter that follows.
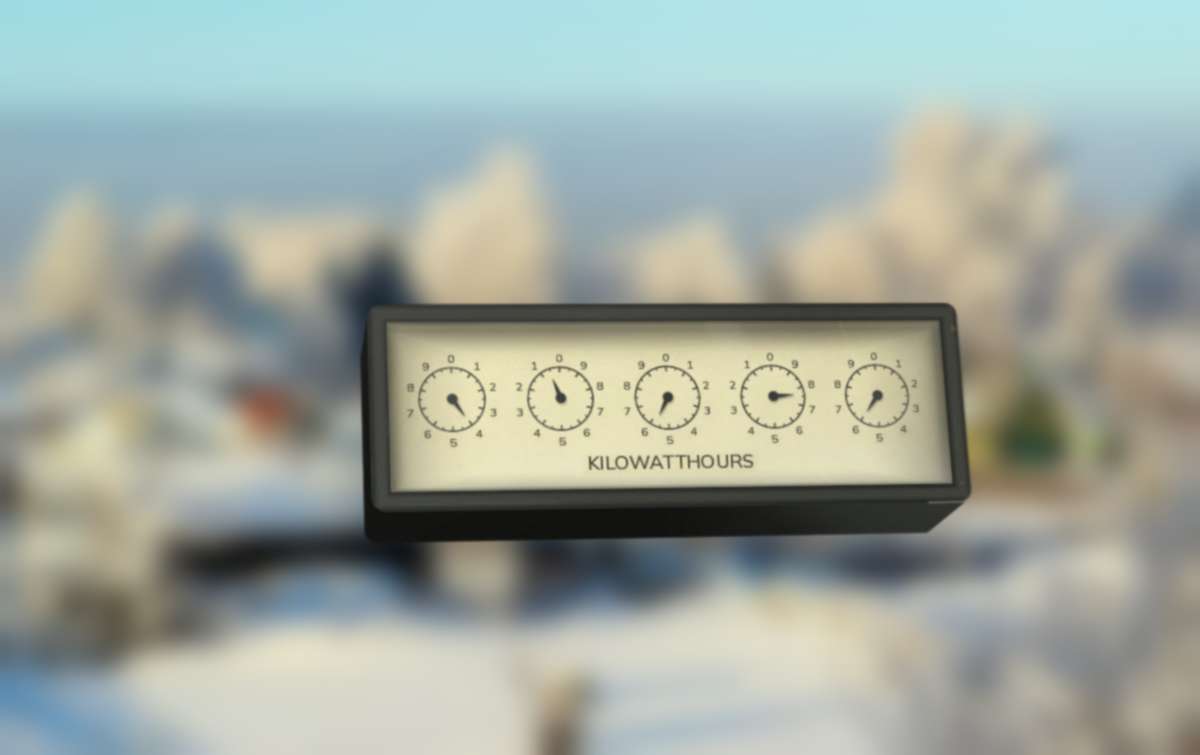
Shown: 40576 kWh
